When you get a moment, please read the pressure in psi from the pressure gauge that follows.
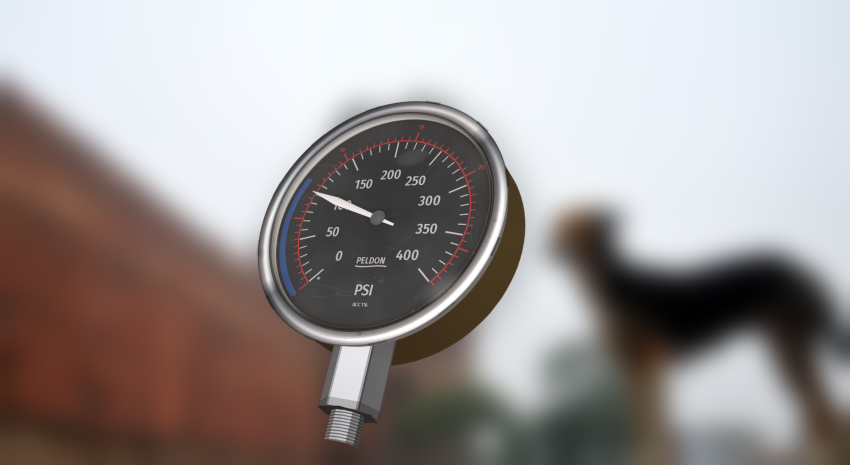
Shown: 100 psi
